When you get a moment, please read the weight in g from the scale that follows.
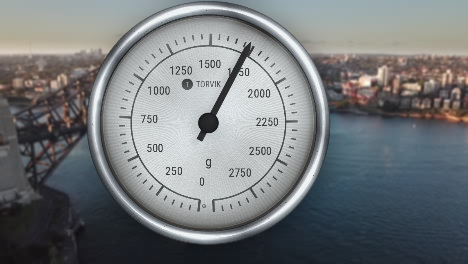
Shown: 1725 g
